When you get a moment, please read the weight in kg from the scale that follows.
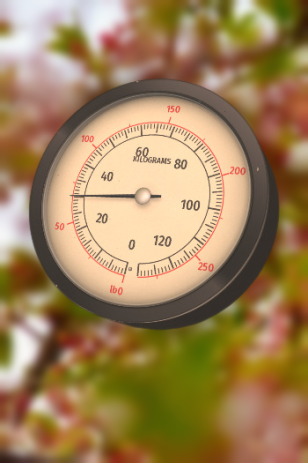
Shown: 30 kg
